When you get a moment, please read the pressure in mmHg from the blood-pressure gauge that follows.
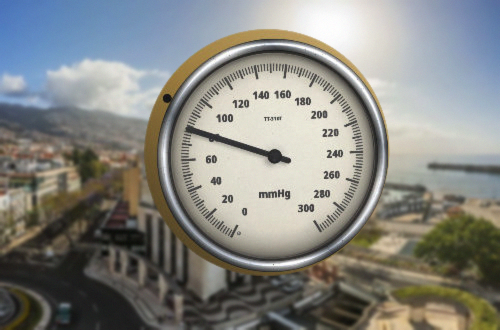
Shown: 80 mmHg
